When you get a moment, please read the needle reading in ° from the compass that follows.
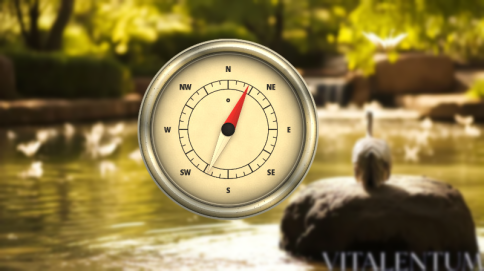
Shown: 25 °
